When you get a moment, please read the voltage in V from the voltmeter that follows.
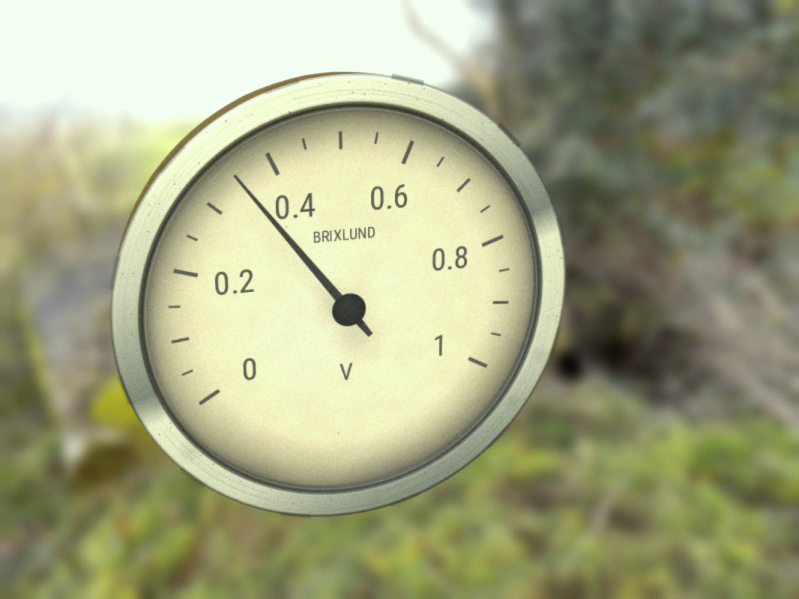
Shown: 0.35 V
